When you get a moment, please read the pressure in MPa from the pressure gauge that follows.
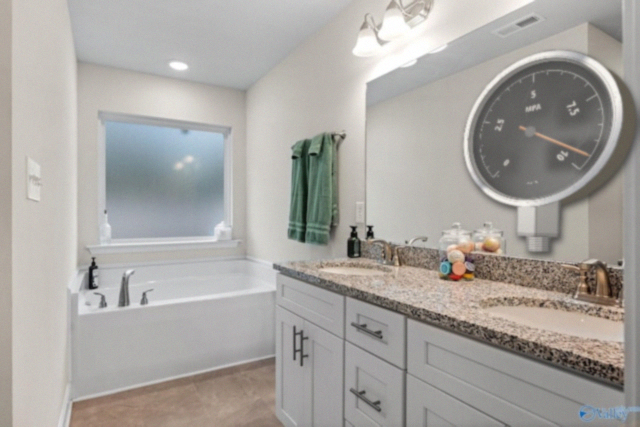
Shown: 9.5 MPa
